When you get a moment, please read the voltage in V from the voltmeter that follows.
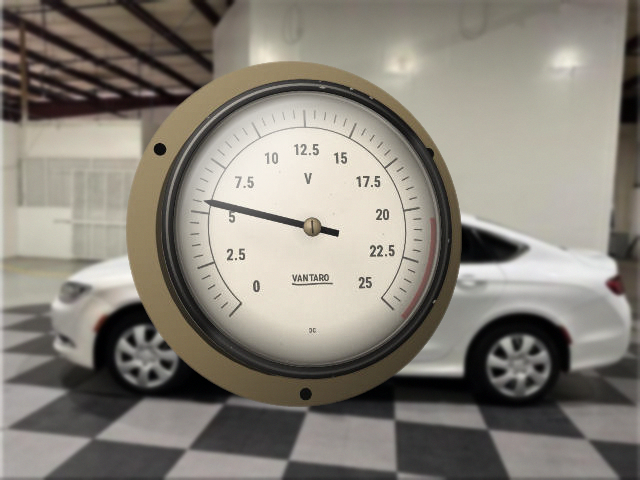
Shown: 5.5 V
